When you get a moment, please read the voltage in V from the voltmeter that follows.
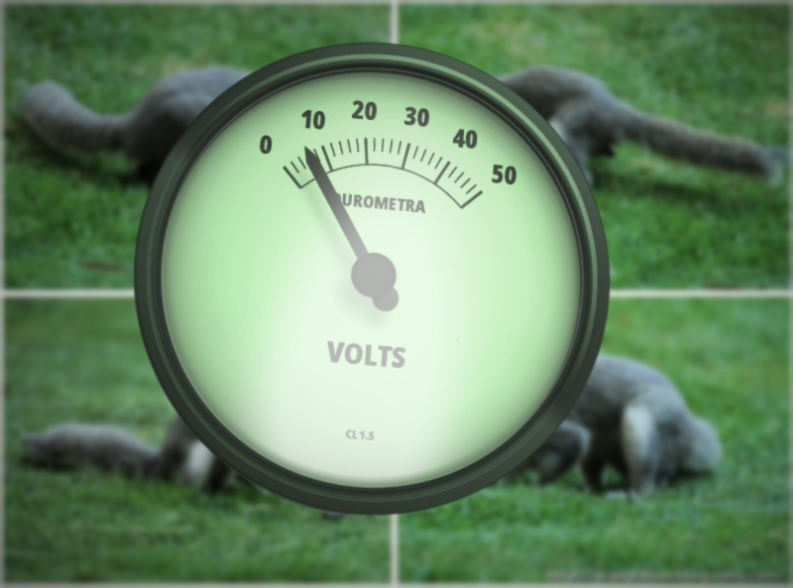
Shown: 6 V
